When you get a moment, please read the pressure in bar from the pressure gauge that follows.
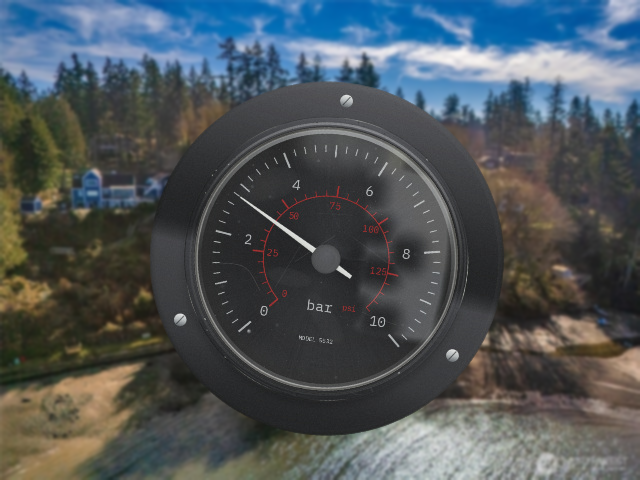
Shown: 2.8 bar
